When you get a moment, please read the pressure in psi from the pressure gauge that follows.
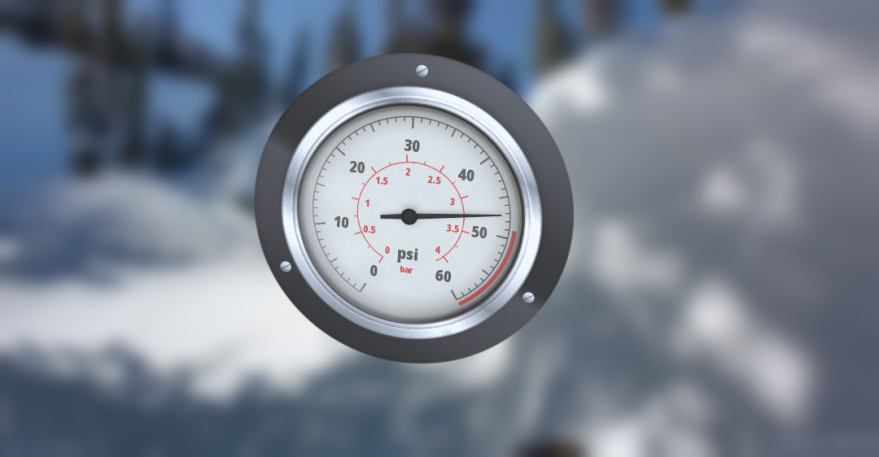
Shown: 47 psi
